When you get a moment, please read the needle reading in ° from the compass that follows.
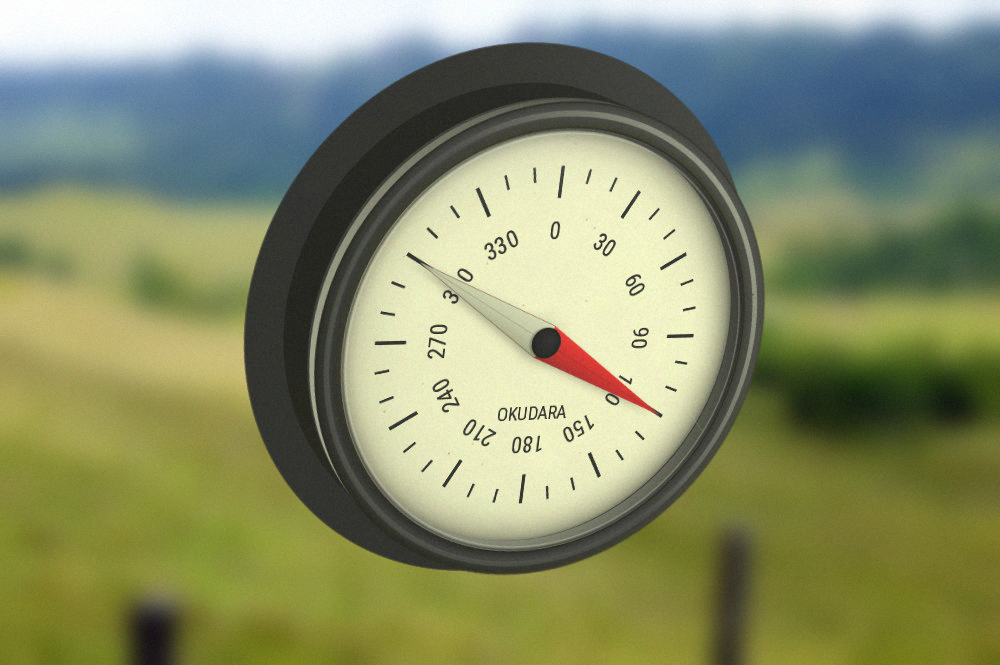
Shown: 120 °
